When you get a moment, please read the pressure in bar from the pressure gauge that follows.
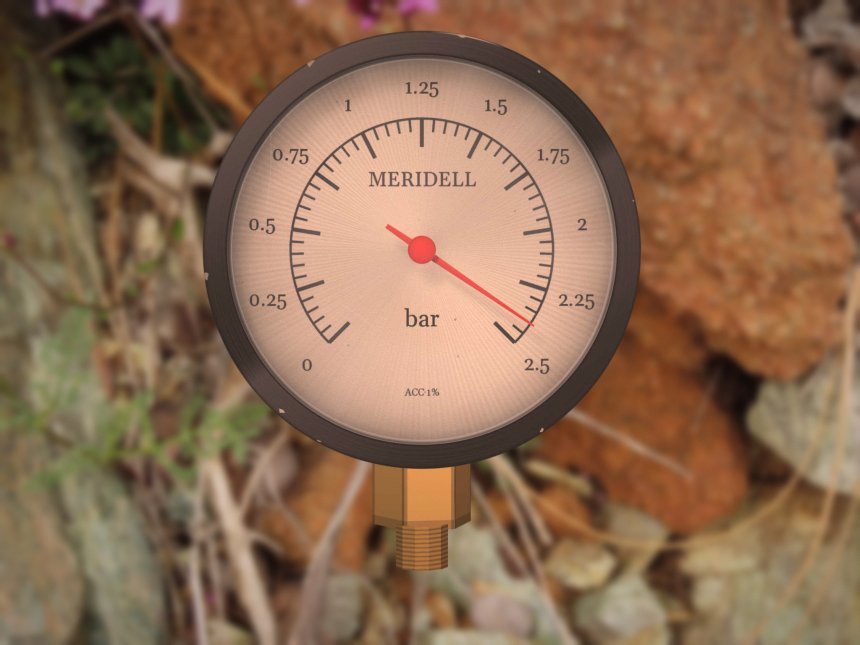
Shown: 2.4 bar
